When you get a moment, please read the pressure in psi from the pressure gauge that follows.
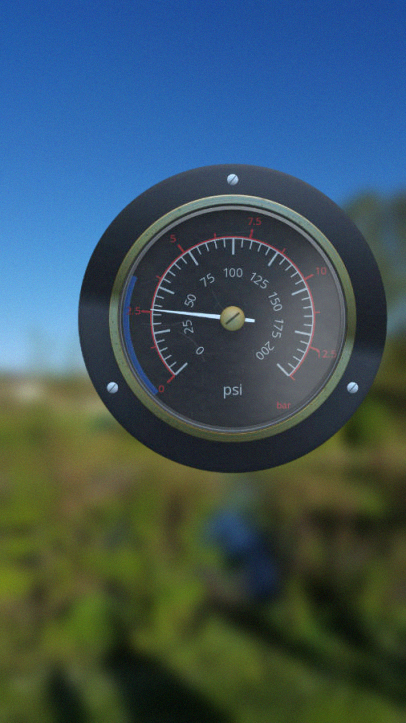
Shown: 37.5 psi
